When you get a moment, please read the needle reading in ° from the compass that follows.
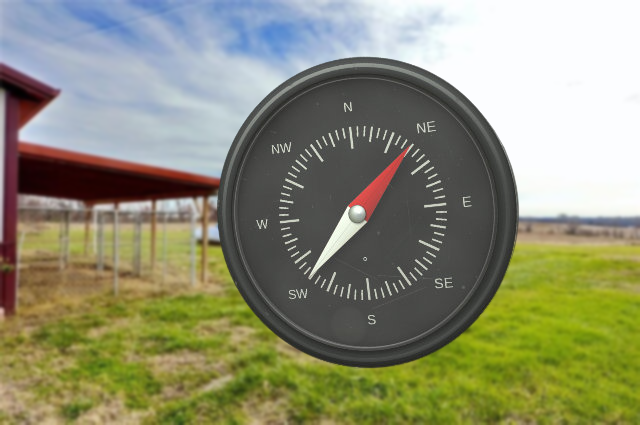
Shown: 45 °
